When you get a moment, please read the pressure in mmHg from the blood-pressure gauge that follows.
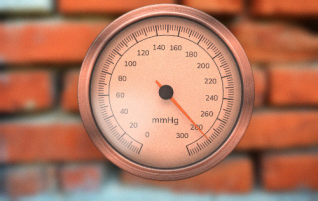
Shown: 280 mmHg
